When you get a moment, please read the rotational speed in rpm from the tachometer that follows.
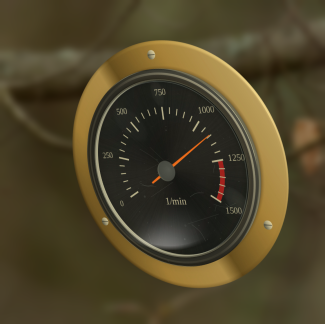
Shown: 1100 rpm
